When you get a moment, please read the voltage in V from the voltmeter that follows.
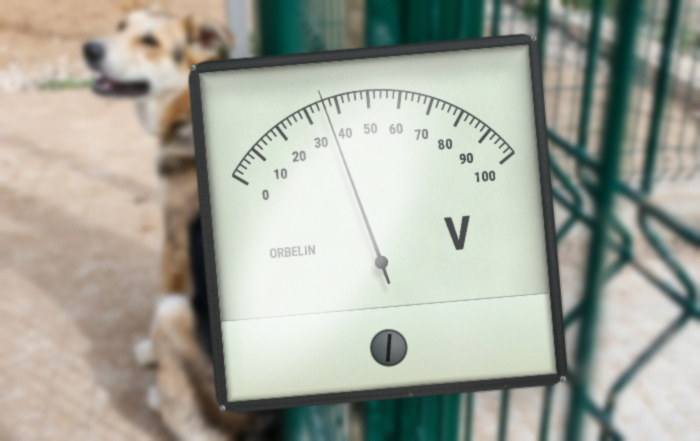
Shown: 36 V
